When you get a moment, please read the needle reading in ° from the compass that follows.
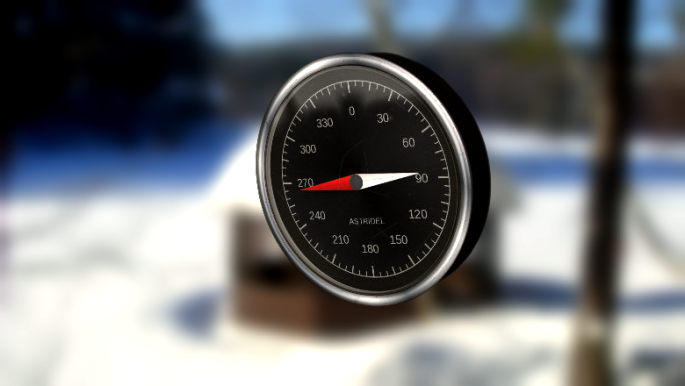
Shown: 265 °
